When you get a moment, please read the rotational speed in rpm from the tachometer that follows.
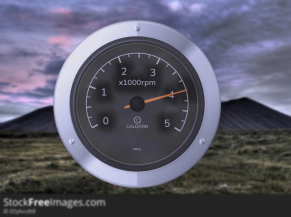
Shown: 4000 rpm
